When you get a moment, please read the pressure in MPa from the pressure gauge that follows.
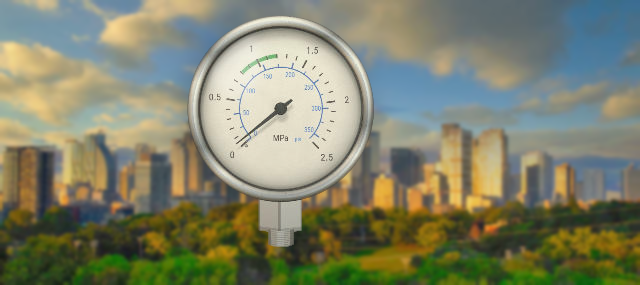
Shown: 0.05 MPa
